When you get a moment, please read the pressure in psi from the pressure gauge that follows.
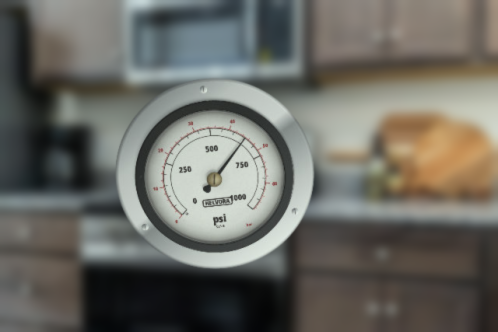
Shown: 650 psi
